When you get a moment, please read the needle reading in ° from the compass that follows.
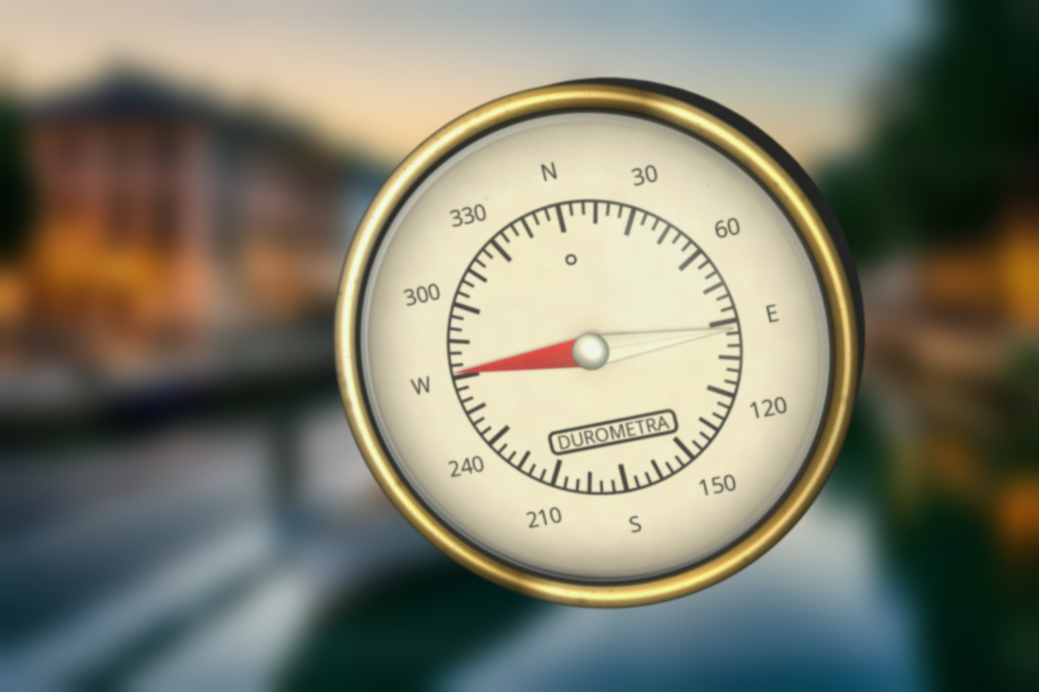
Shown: 272.5 °
